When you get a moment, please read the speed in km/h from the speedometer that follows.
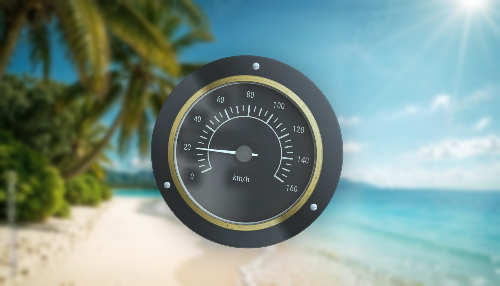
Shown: 20 km/h
